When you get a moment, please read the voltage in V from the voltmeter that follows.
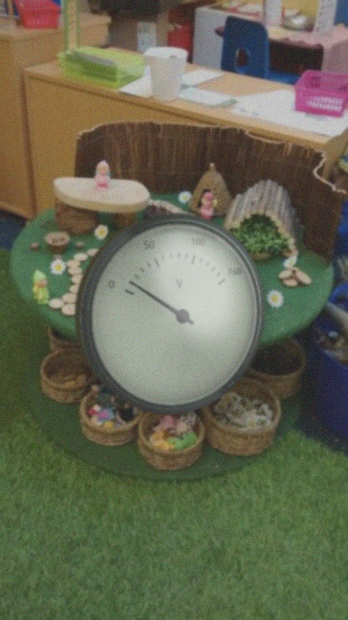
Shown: 10 V
